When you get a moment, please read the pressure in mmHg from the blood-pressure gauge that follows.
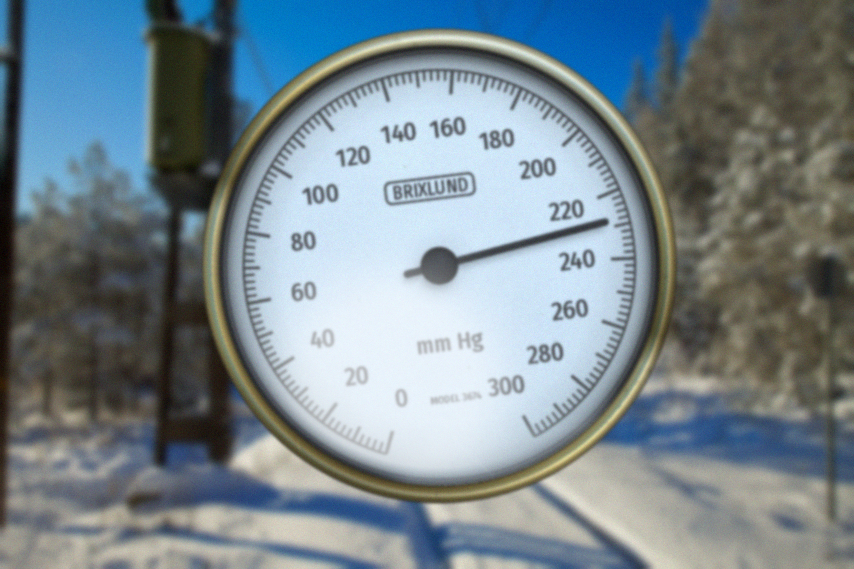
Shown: 228 mmHg
